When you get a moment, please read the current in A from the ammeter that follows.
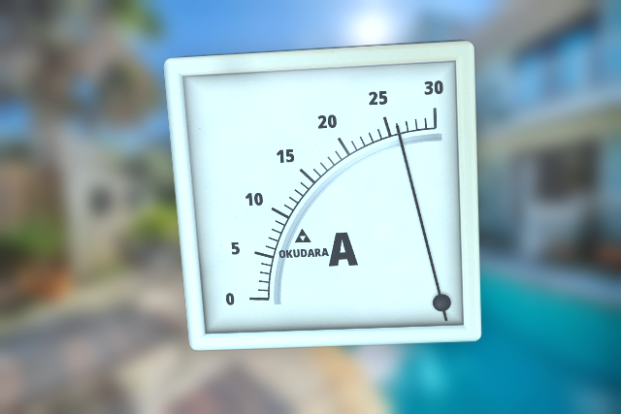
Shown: 26 A
